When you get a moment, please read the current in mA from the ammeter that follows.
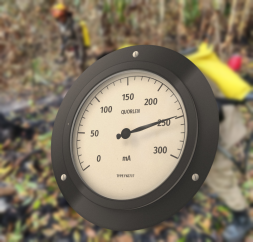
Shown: 250 mA
